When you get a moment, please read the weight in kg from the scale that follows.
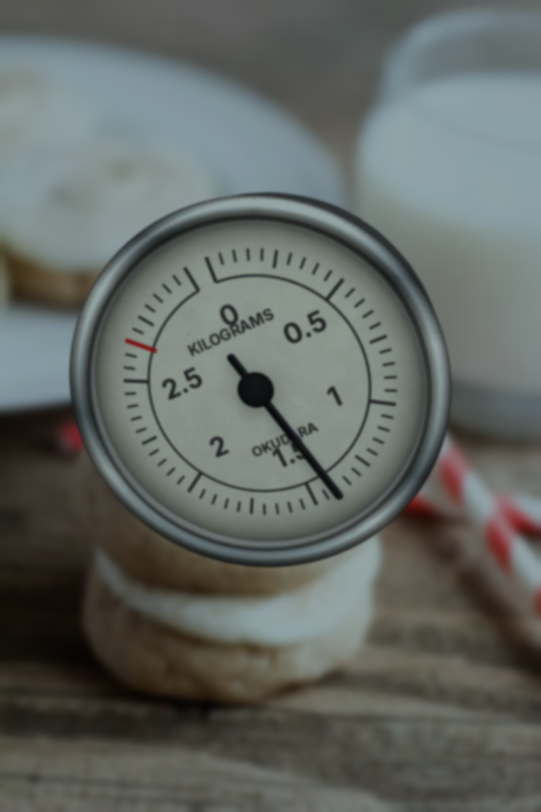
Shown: 1.4 kg
